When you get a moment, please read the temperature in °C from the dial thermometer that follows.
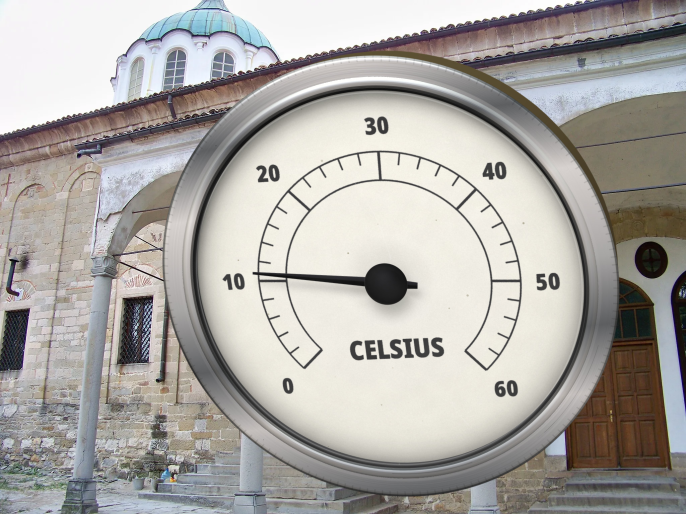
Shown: 11 °C
